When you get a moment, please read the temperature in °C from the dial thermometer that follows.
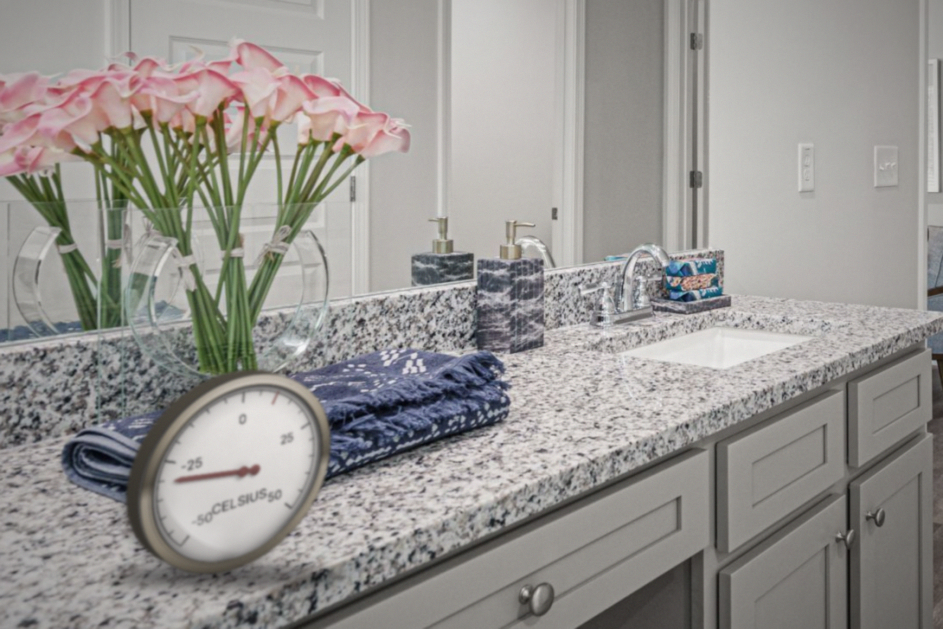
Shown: -30 °C
